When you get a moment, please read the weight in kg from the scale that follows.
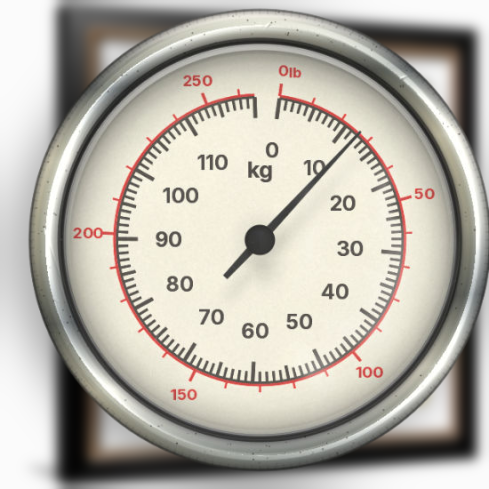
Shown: 12 kg
